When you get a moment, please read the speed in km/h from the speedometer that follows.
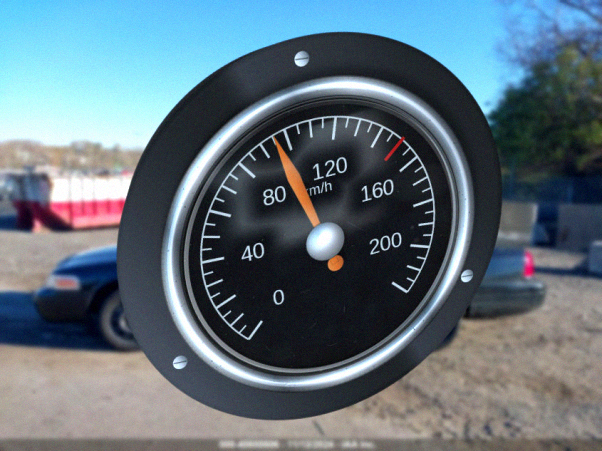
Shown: 95 km/h
